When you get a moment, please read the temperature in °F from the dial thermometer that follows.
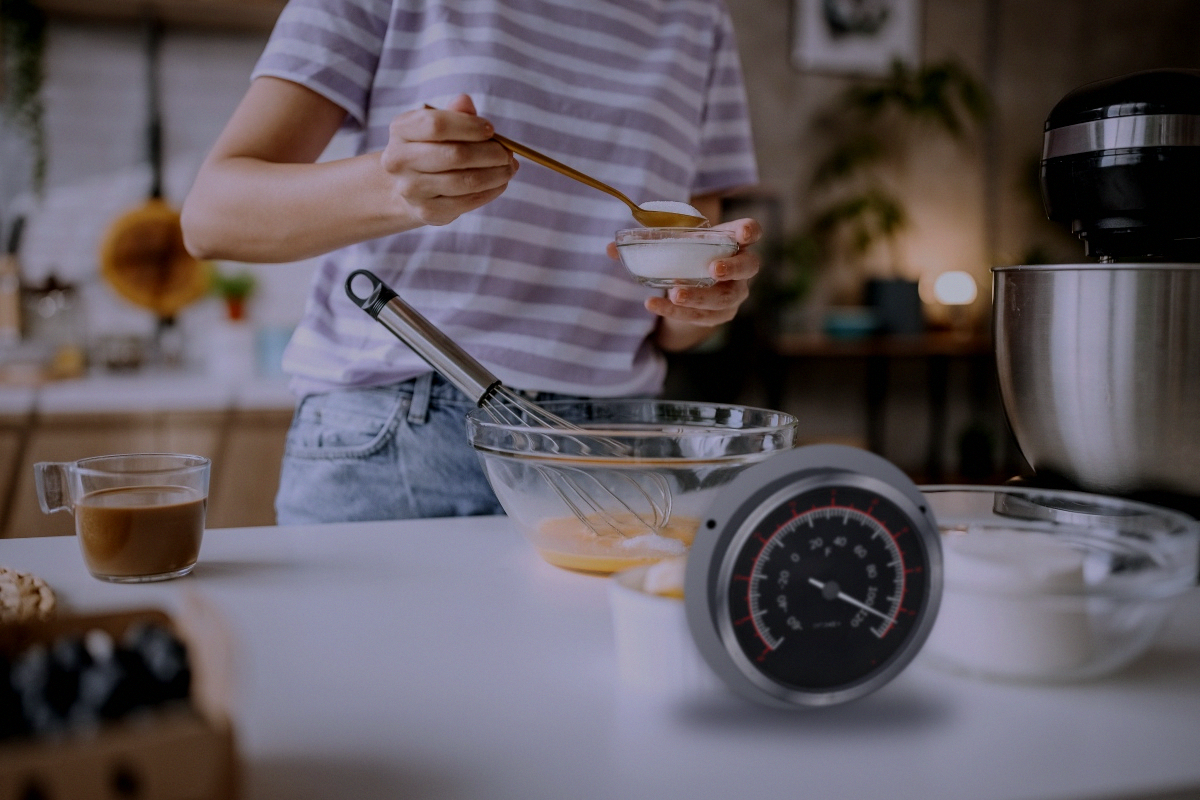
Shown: 110 °F
